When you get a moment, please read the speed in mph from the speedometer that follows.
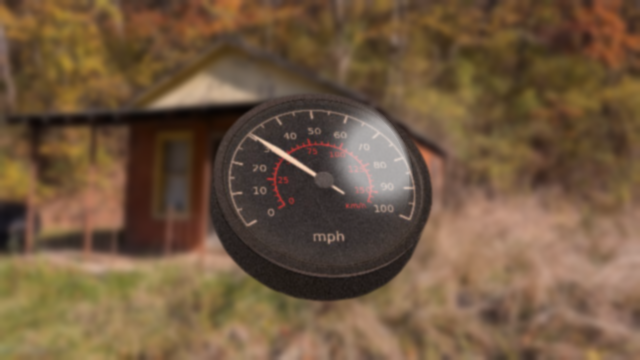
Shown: 30 mph
